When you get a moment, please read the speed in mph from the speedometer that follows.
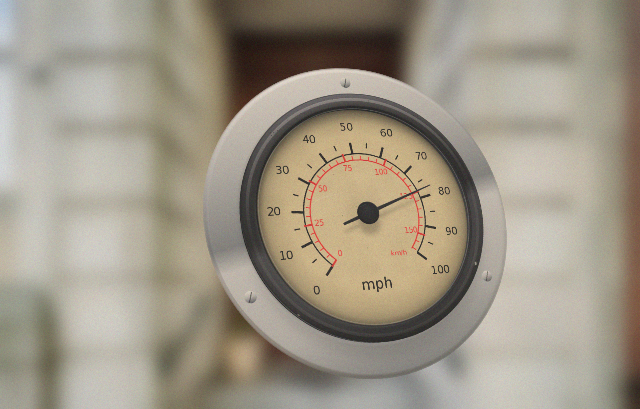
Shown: 77.5 mph
